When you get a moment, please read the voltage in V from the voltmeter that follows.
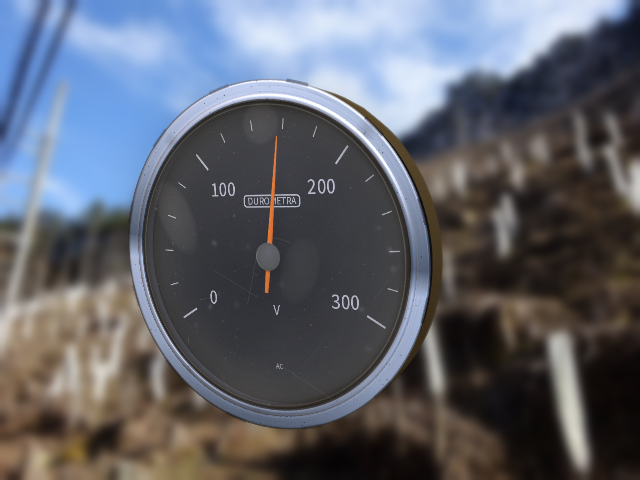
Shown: 160 V
